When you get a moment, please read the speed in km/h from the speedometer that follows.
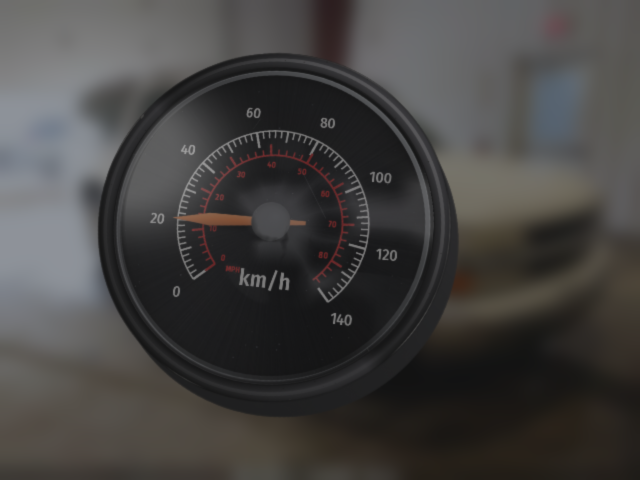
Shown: 20 km/h
